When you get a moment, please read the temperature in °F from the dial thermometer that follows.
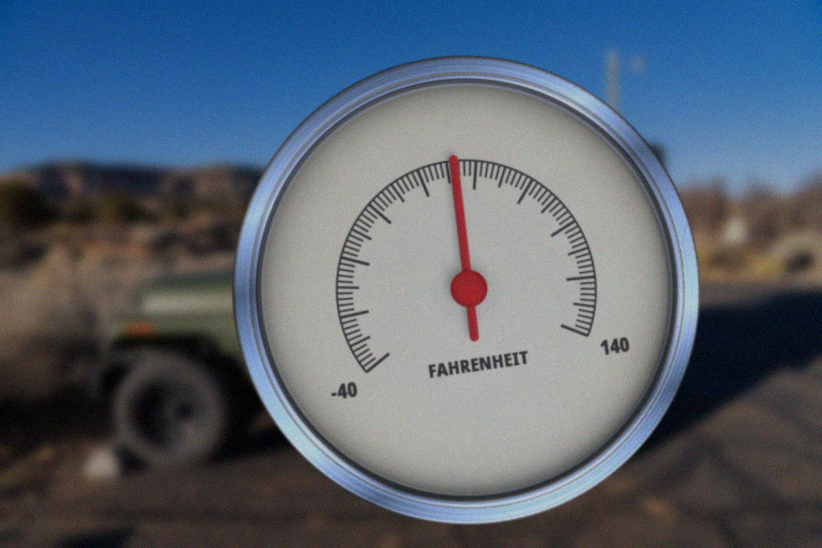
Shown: 52 °F
